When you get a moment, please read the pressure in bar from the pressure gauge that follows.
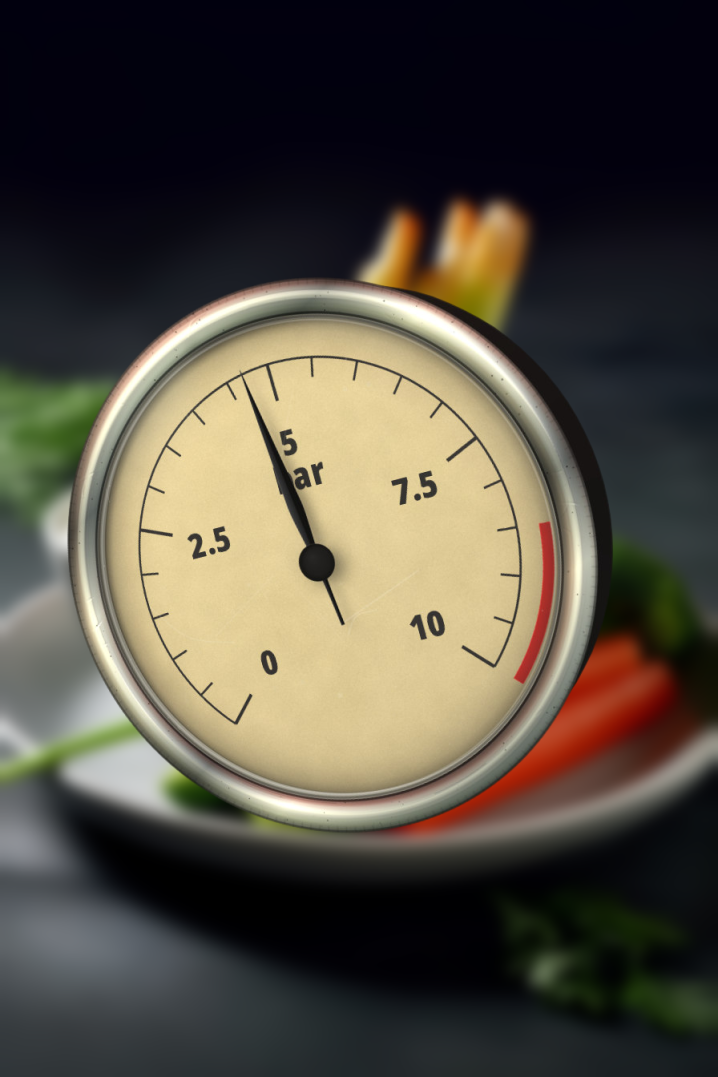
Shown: 4.75 bar
